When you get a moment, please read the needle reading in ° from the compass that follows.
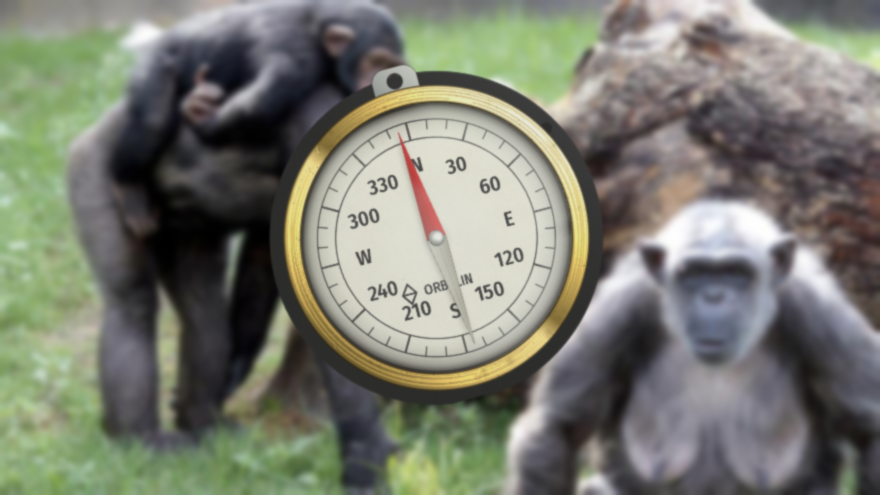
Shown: 355 °
